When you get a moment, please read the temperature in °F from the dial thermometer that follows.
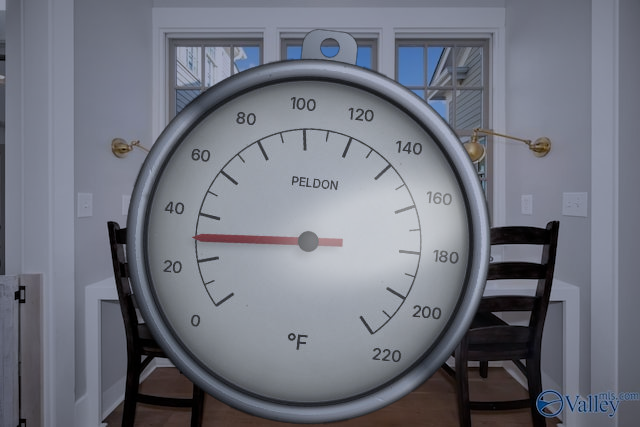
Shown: 30 °F
